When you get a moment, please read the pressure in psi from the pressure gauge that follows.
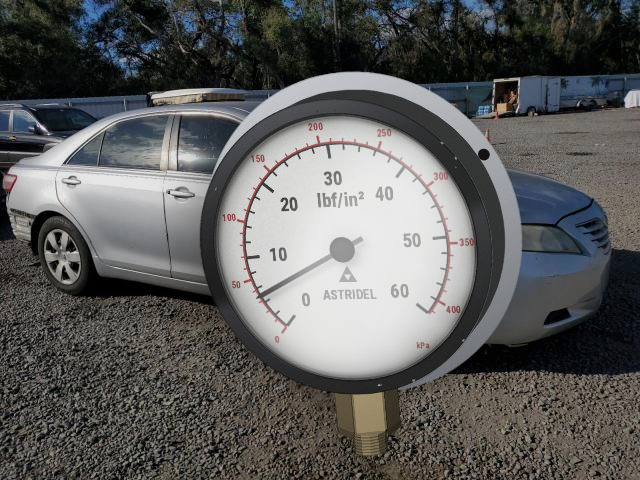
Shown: 5 psi
